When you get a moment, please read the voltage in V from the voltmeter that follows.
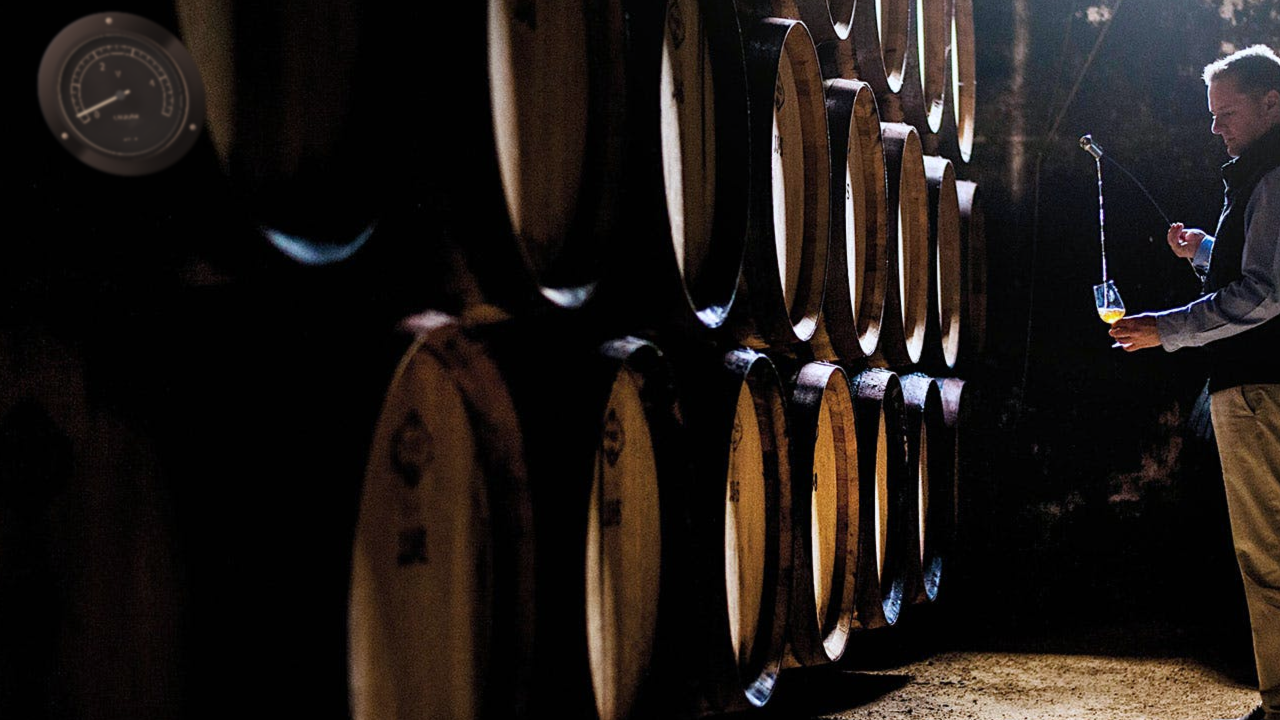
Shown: 0.2 V
